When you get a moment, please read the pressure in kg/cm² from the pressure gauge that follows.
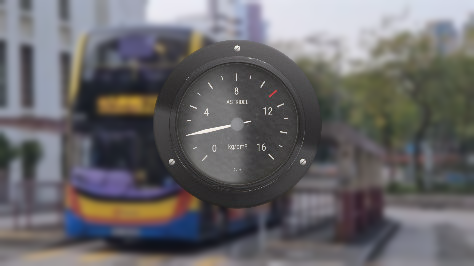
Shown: 2 kg/cm²
